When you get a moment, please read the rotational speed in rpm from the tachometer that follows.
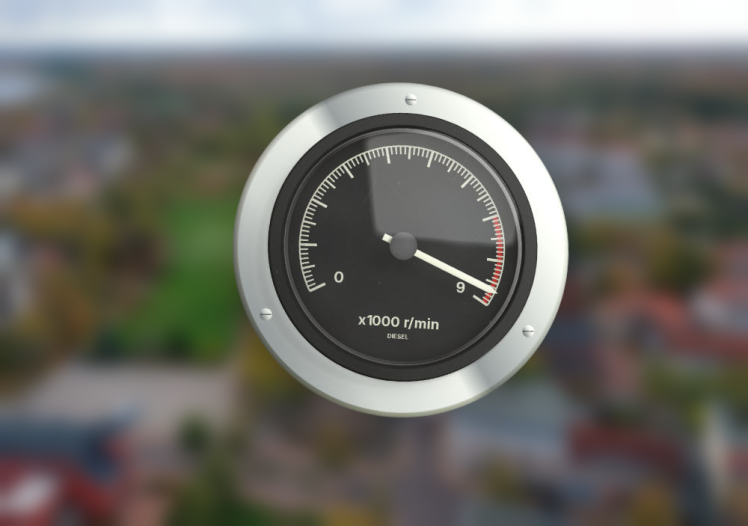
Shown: 8700 rpm
